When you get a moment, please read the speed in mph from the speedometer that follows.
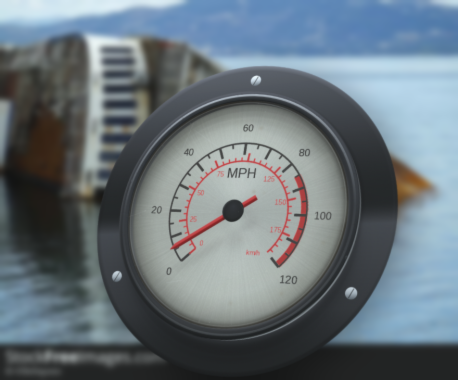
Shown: 5 mph
